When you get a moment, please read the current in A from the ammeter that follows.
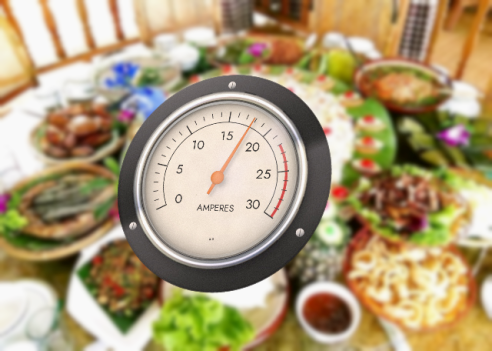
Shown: 18 A
